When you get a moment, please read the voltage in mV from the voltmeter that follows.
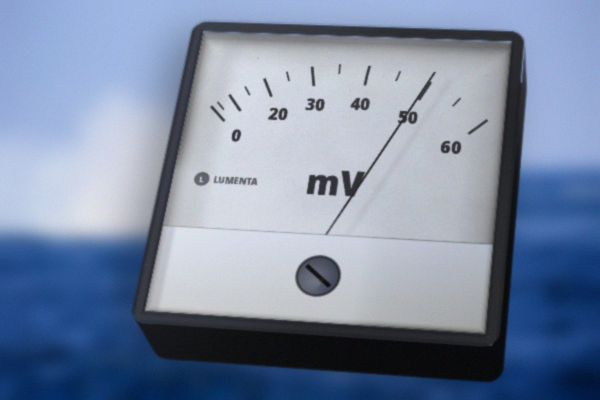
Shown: 50 mV
